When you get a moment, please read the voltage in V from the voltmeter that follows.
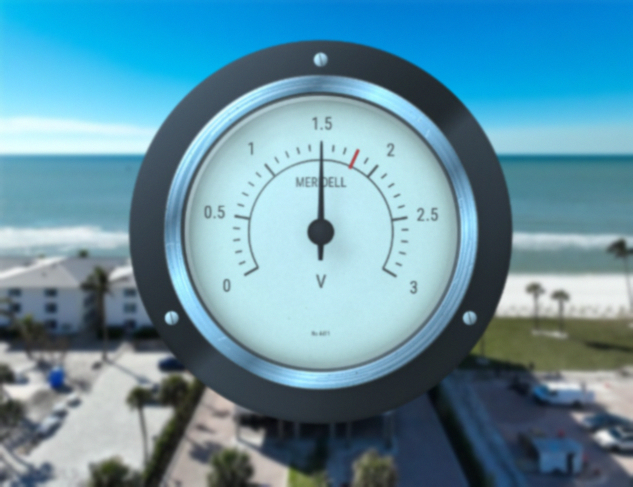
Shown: 1.5 V
